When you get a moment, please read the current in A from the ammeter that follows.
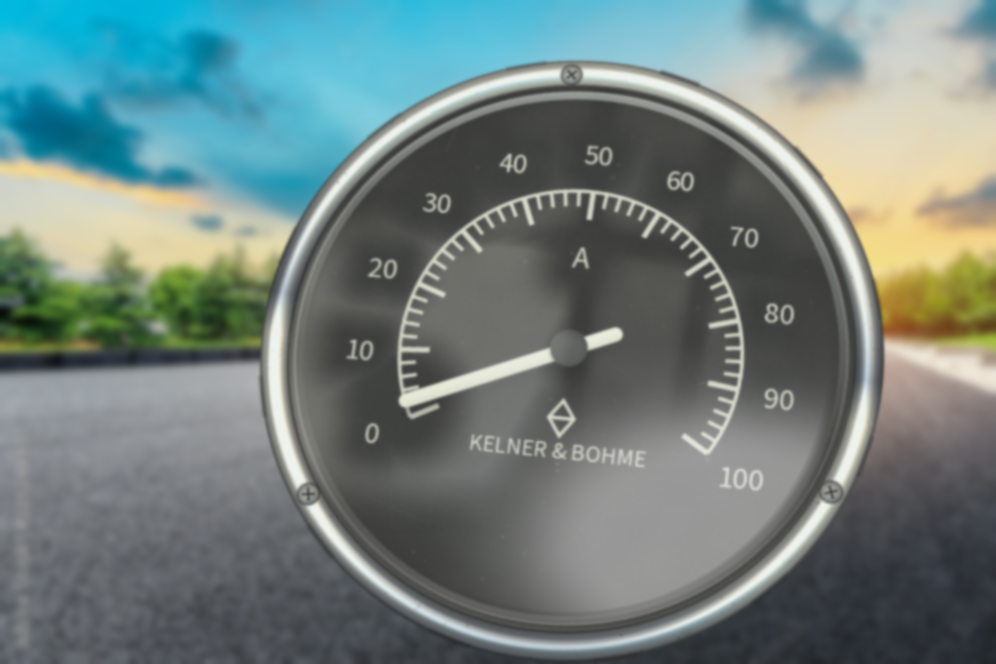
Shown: 2 A
